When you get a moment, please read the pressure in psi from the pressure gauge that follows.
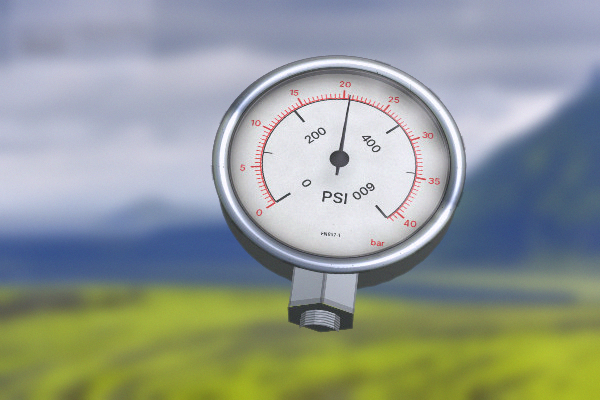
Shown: 300 psi
